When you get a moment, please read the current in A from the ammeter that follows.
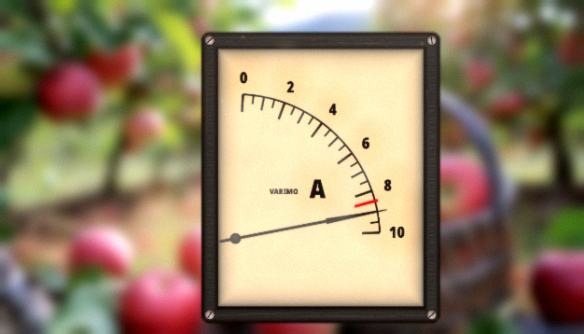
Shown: 9 A
